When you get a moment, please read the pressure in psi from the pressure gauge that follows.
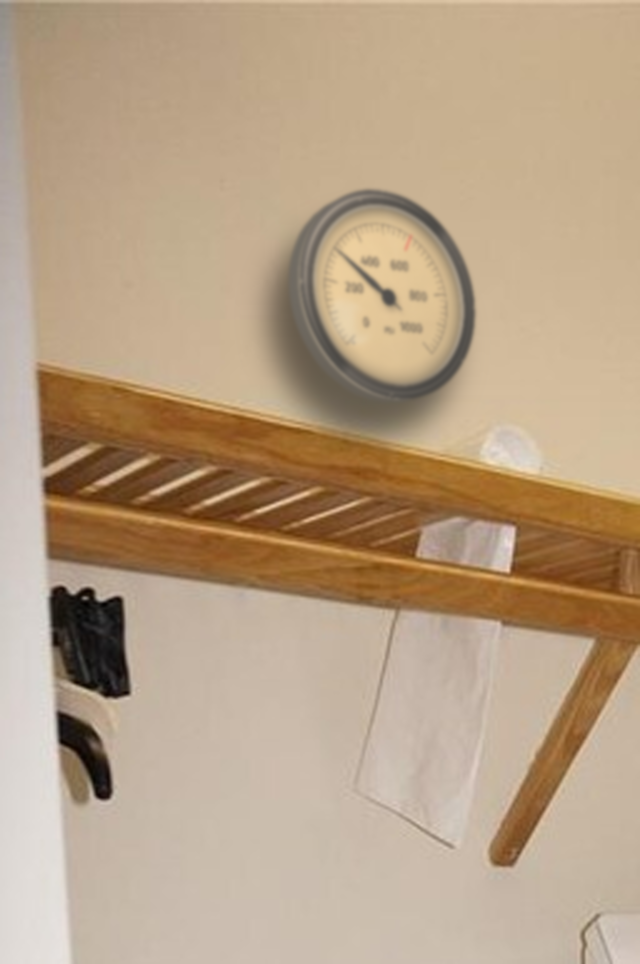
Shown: 300 psi
